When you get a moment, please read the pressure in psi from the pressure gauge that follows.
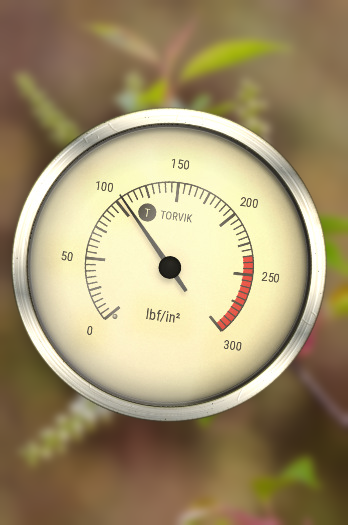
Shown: 105 psi
